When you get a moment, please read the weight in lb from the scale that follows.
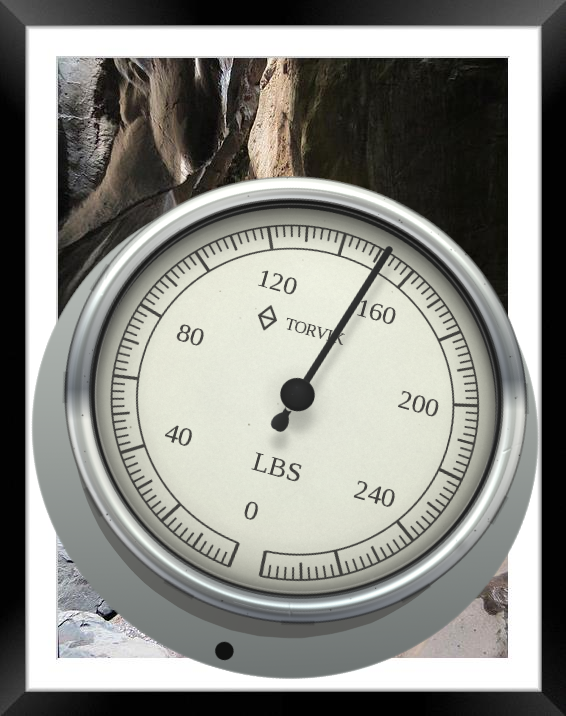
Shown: 152 lb
